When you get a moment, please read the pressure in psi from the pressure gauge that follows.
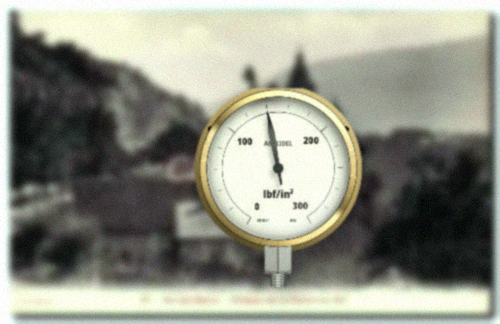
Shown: 140 psi
